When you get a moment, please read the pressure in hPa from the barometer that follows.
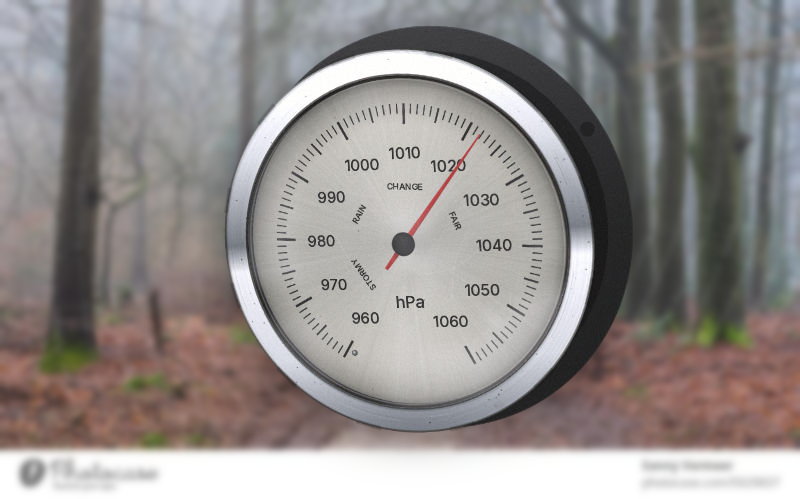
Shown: 1022 hPa
